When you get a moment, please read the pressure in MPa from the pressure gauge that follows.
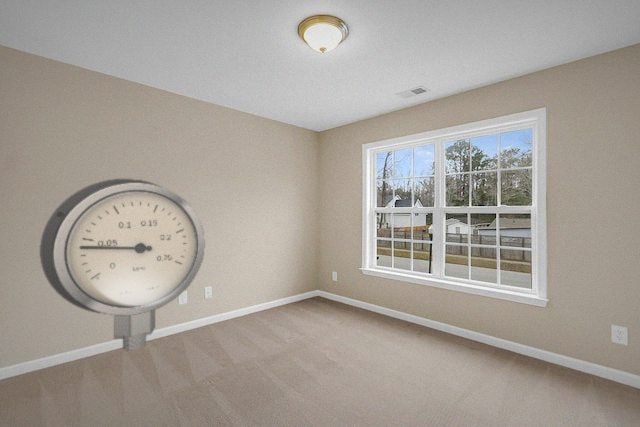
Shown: 0.04 MPa
